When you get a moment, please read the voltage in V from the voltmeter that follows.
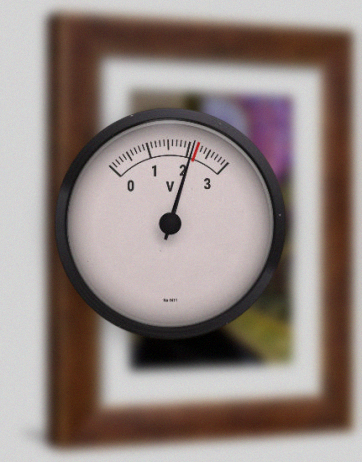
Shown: 2.1 V
